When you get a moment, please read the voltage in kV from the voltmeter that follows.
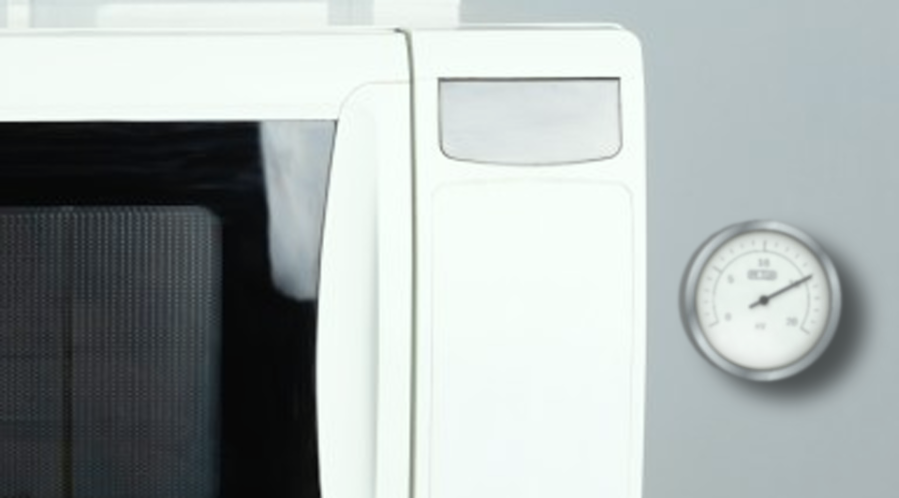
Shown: 15 kV
